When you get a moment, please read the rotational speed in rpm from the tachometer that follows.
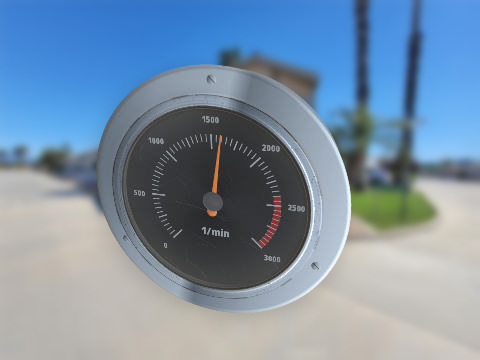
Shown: 1600 rpm
